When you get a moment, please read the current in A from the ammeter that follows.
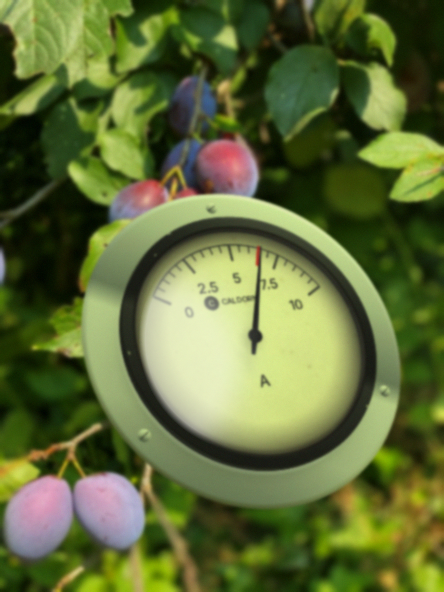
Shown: 6.5 A
